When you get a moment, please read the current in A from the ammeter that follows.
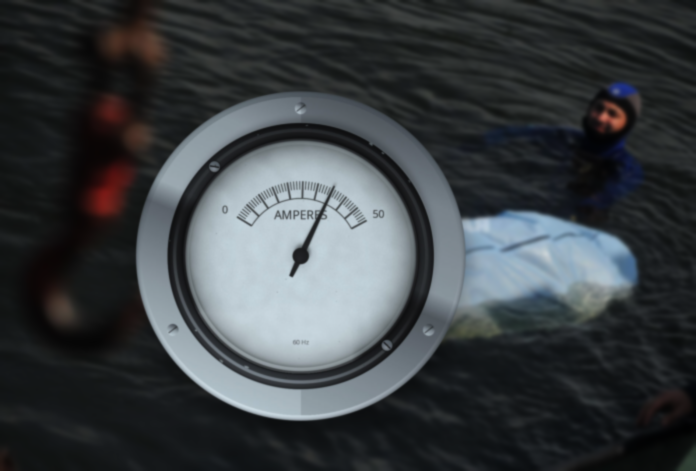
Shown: 35 A
